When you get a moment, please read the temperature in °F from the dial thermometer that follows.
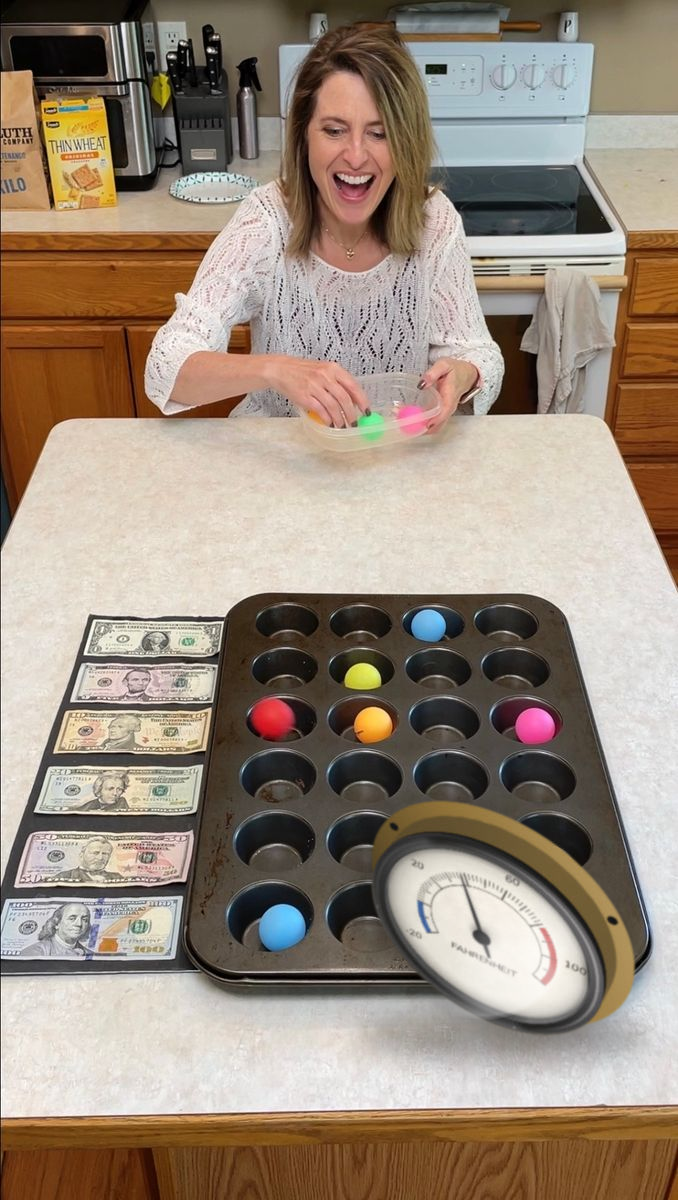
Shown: 40 °F
